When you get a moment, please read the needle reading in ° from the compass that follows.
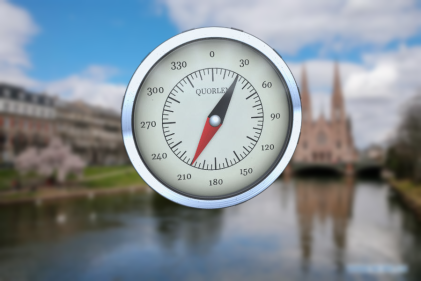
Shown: 210 °
